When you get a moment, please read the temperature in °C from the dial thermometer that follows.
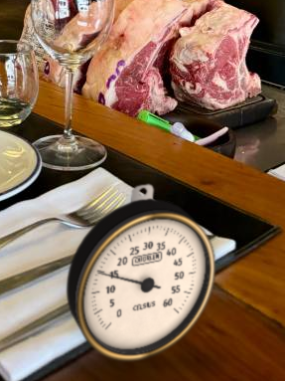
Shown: 15 °C
